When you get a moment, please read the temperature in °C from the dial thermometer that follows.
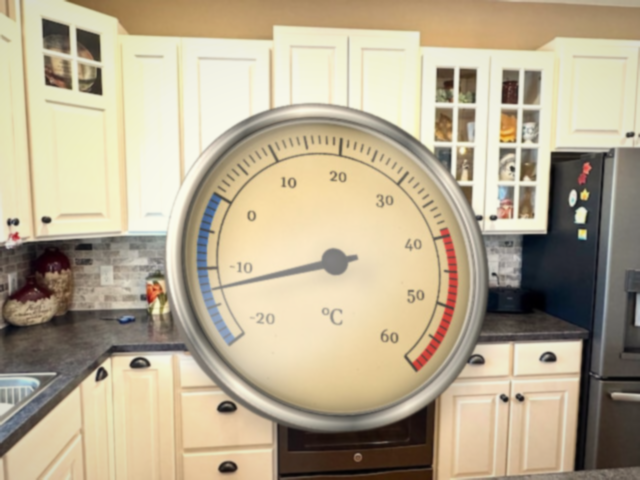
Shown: -13 °C
